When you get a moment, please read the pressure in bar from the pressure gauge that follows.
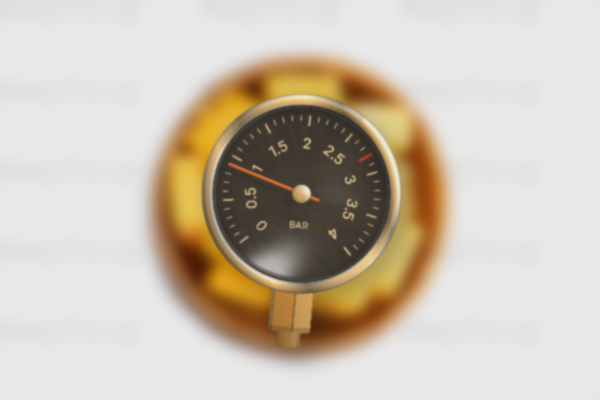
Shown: 0.9 bar
